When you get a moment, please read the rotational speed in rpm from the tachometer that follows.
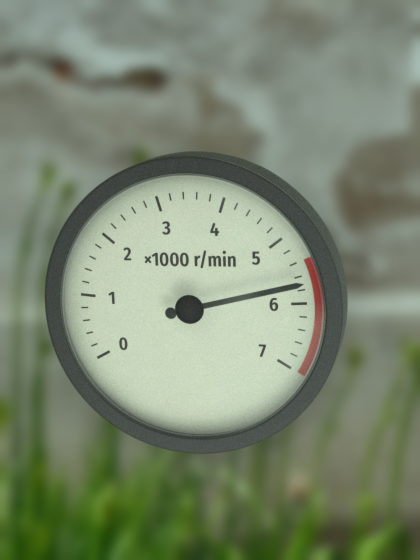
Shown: 5700 rpm
